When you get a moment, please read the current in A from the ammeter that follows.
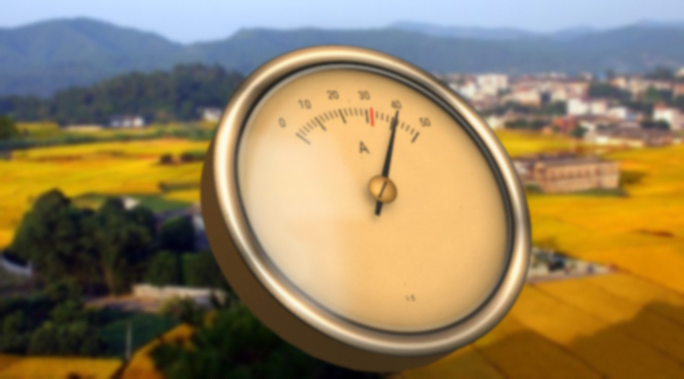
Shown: 40 A
